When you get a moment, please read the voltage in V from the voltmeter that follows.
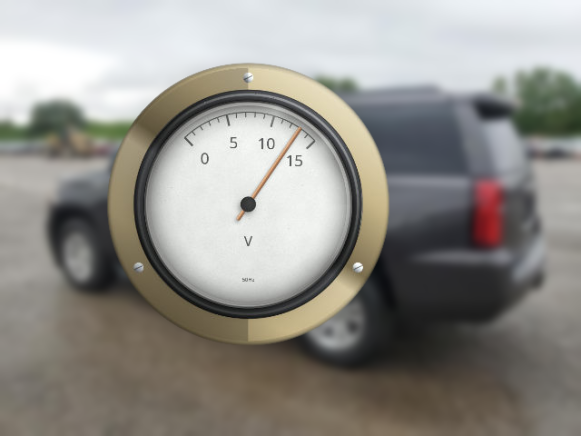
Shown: 13 V
